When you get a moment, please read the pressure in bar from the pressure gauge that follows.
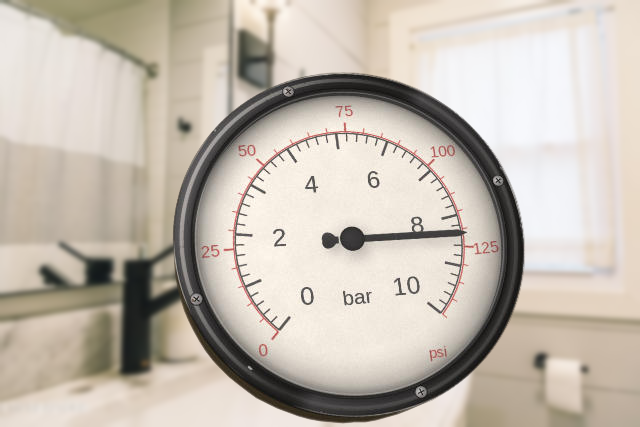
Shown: 8.4 bar
